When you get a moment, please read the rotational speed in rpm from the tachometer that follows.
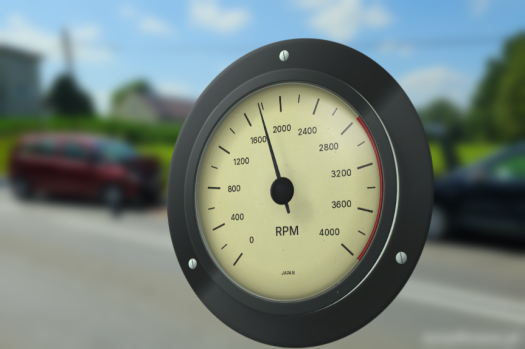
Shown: 1800 rpm
